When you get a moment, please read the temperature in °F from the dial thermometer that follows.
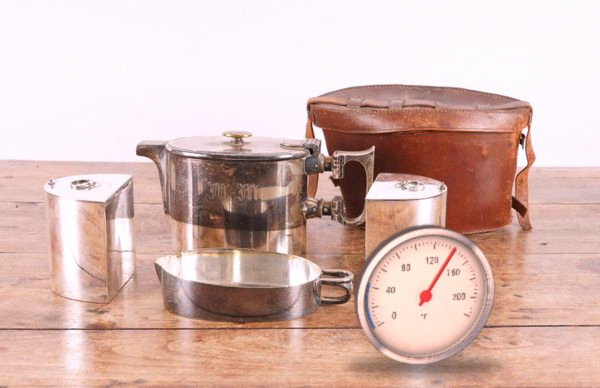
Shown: 140 °F
